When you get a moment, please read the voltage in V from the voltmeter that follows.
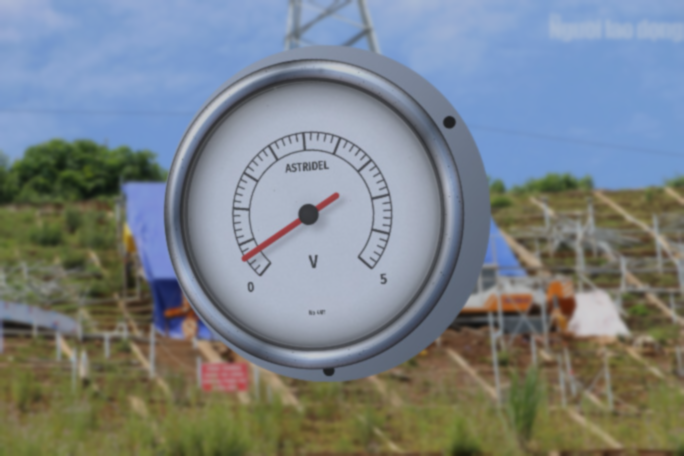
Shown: 0.3 V
